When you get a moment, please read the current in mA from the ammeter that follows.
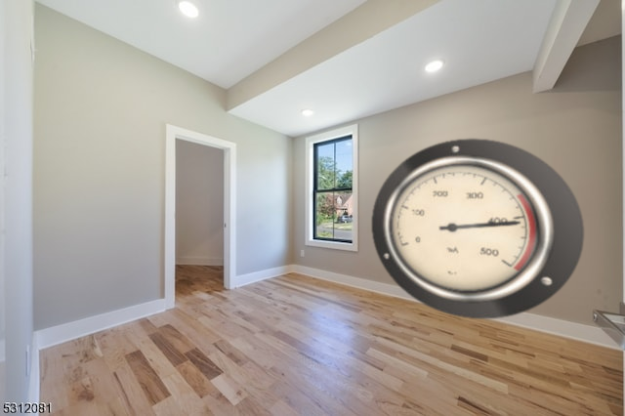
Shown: 410 mA
